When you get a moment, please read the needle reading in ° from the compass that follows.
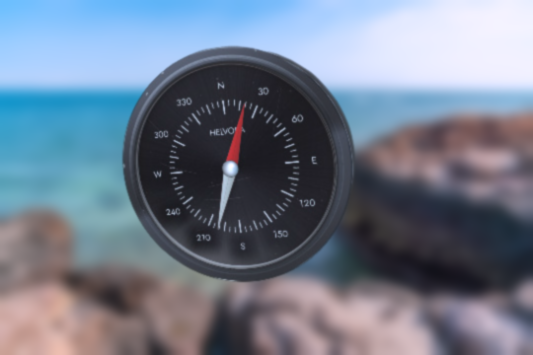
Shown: 20 °
